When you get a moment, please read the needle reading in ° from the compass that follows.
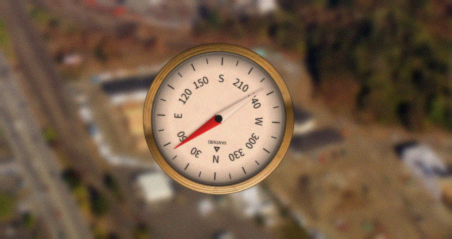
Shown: 52.5 °
